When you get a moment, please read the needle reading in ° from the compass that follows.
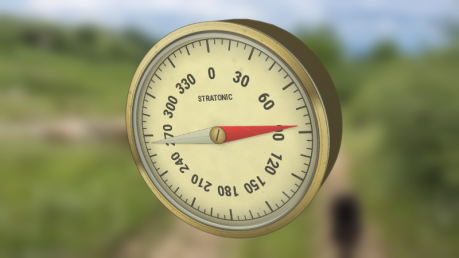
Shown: 85 °
